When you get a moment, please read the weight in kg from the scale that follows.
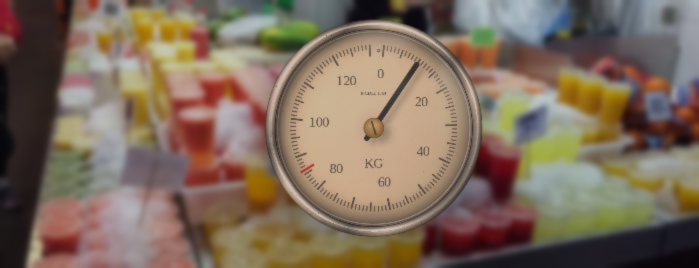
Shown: 10 kg
